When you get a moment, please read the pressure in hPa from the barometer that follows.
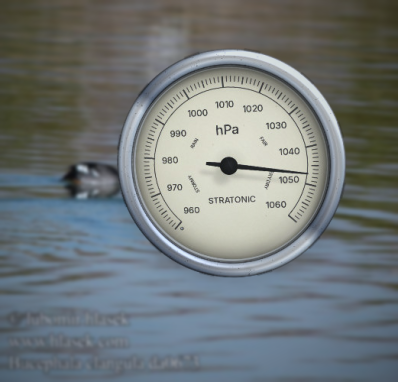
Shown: 1047 hPa
